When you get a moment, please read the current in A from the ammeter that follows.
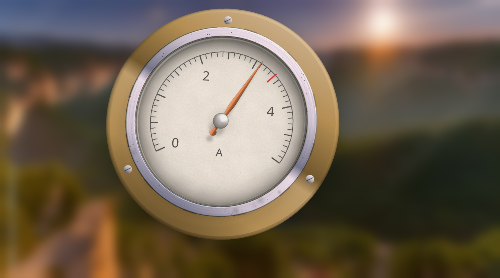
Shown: 3.1 A
